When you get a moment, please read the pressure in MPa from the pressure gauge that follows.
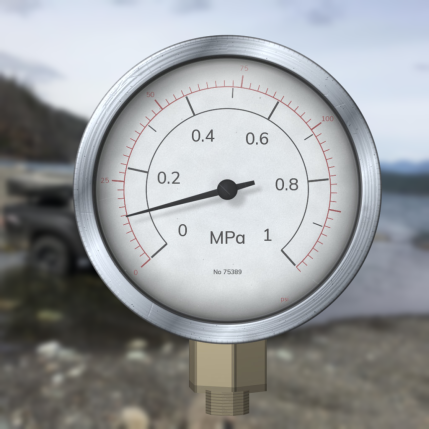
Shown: 0.1 MPa
